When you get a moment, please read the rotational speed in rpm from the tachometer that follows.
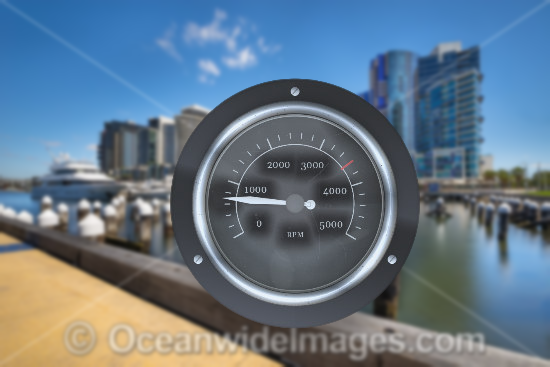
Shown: 700 rpm
